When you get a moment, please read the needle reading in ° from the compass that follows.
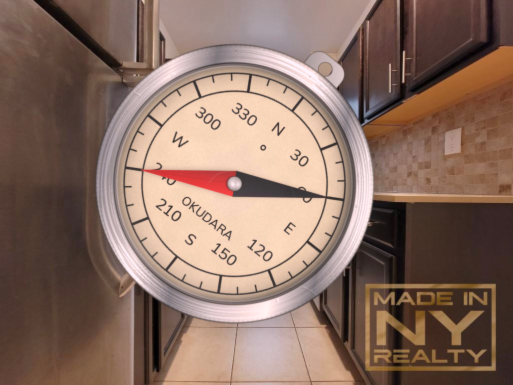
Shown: 240 °
